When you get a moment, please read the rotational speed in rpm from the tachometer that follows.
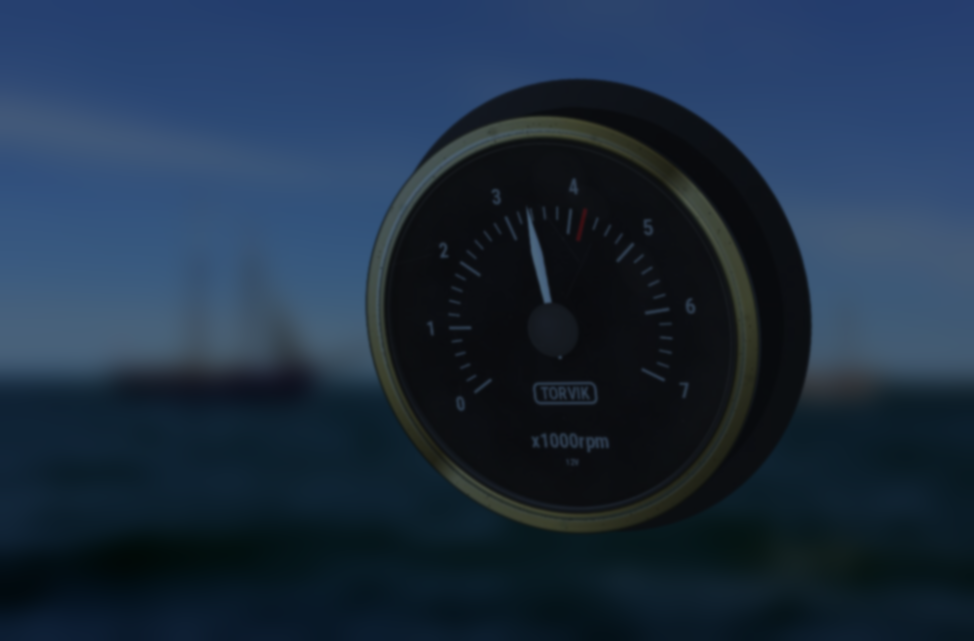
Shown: 3400 rpm
